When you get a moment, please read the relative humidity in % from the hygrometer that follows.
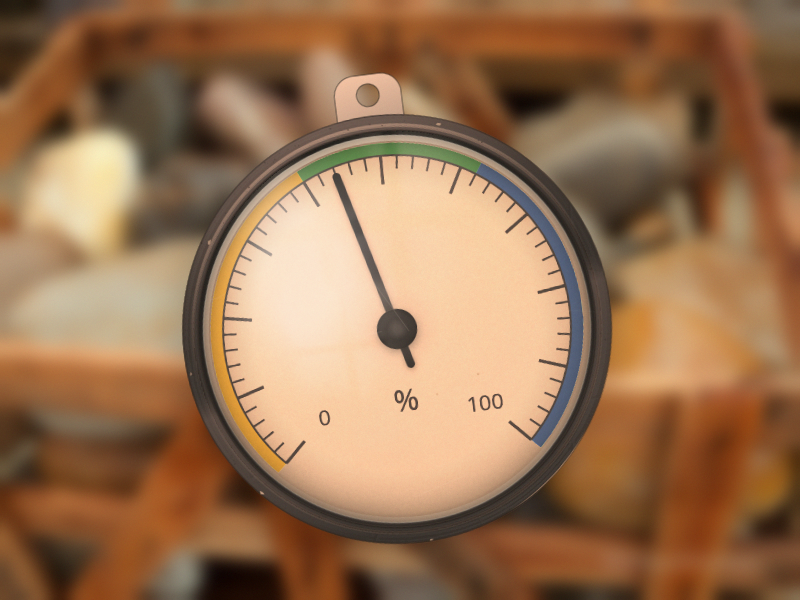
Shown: 44 %
